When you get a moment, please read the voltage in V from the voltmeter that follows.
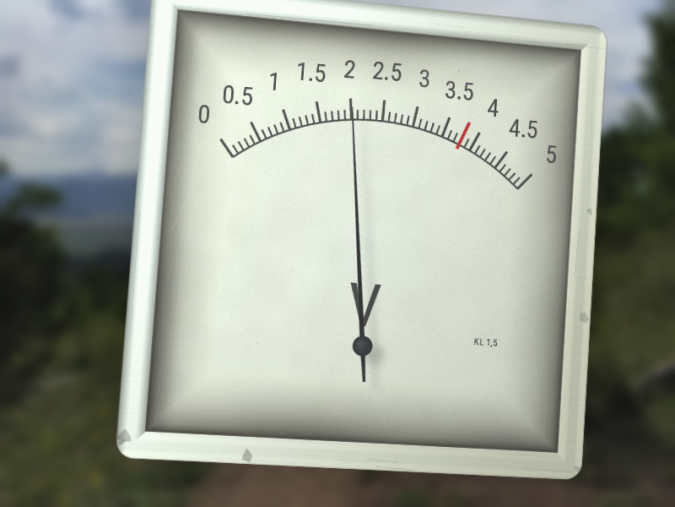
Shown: 2 V
